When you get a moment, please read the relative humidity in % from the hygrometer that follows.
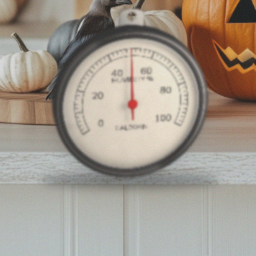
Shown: 50 %
